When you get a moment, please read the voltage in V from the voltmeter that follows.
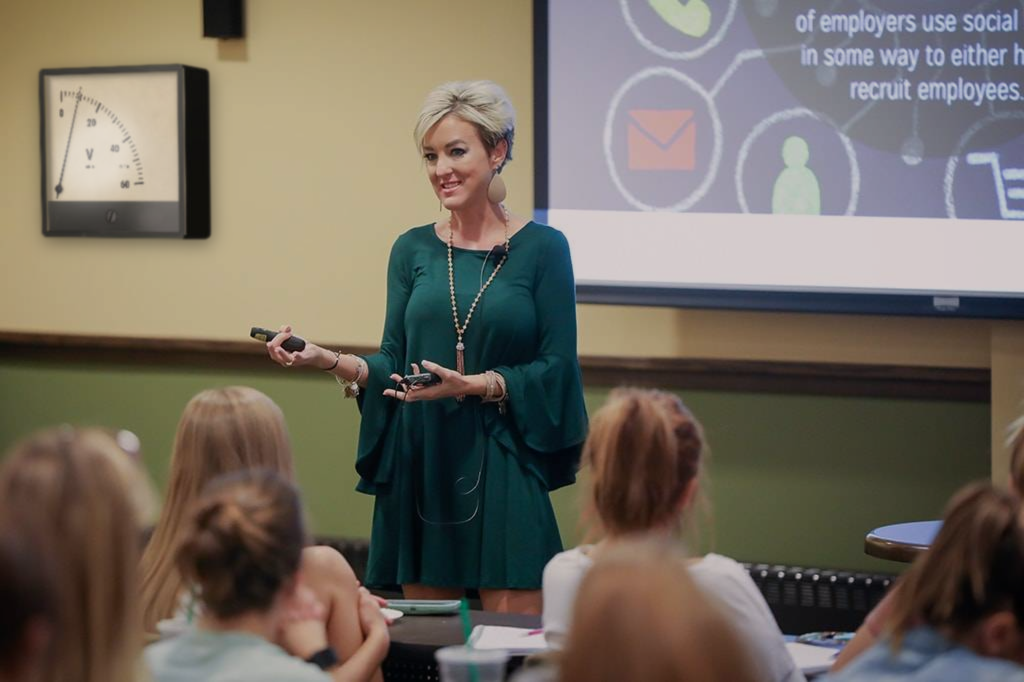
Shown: 10 V
